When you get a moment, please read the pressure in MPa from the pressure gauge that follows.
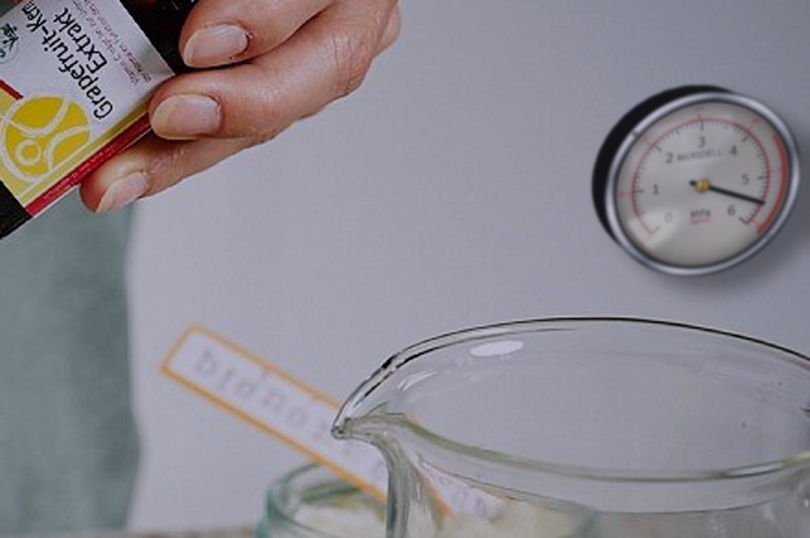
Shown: 5.5 MPa
